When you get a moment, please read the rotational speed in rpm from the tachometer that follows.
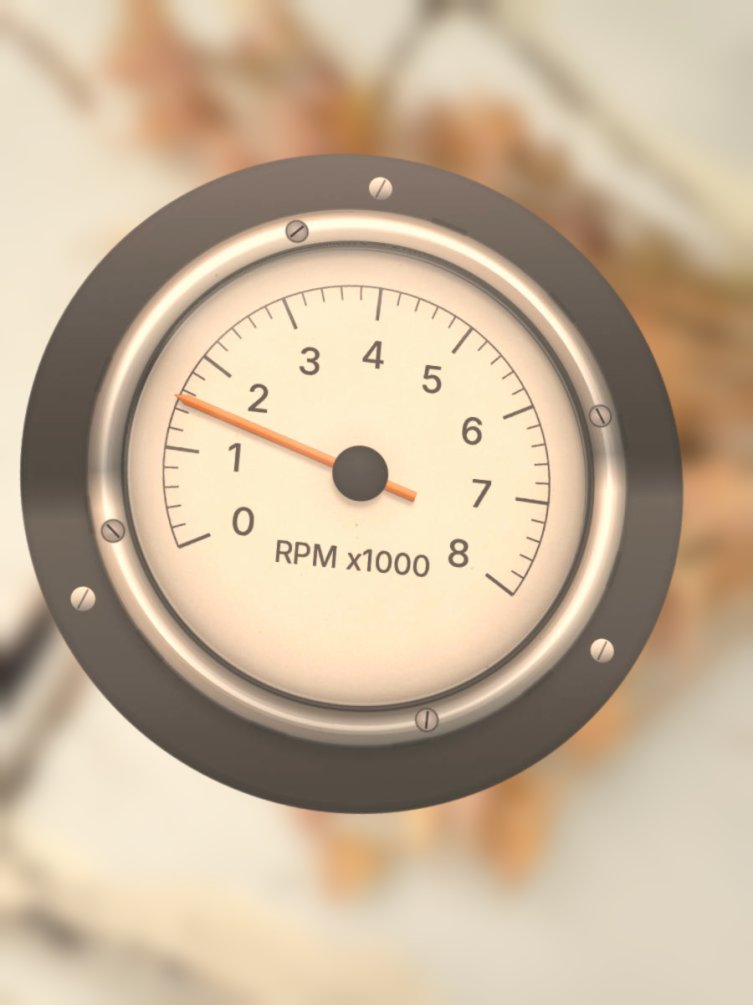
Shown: 1500 rpm
